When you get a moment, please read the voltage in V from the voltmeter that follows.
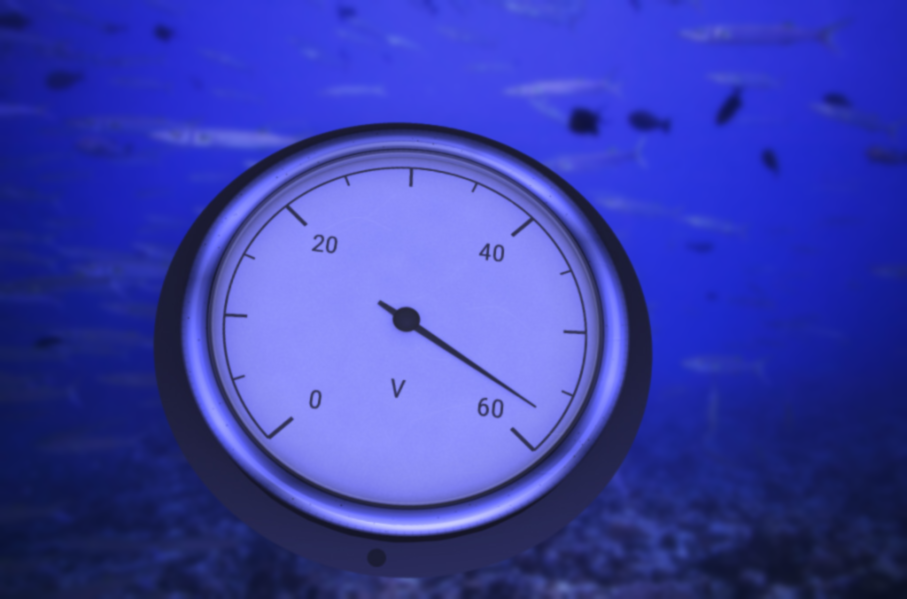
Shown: 57.5 V
